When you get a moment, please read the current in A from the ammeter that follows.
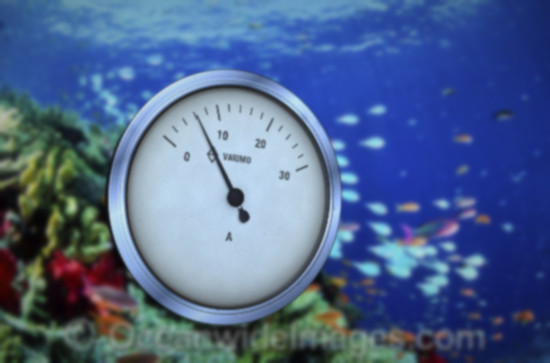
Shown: 6 A
